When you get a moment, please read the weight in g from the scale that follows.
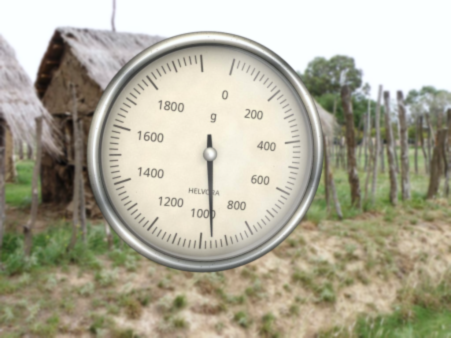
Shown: 960 g
